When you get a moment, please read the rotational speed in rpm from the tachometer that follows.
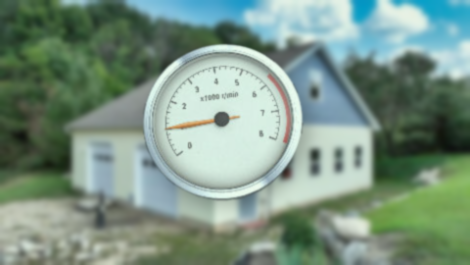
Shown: 1000 rpm
